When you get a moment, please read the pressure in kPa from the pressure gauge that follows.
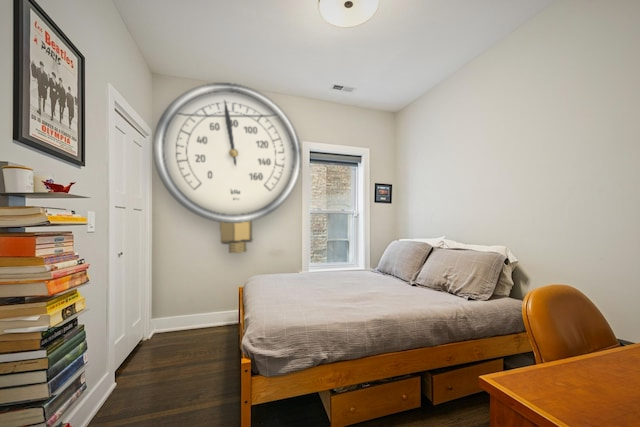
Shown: 75 kPa
